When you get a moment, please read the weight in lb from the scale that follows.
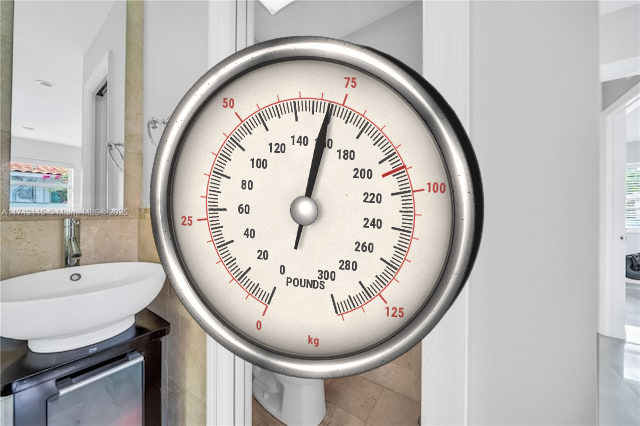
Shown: 160 lb
